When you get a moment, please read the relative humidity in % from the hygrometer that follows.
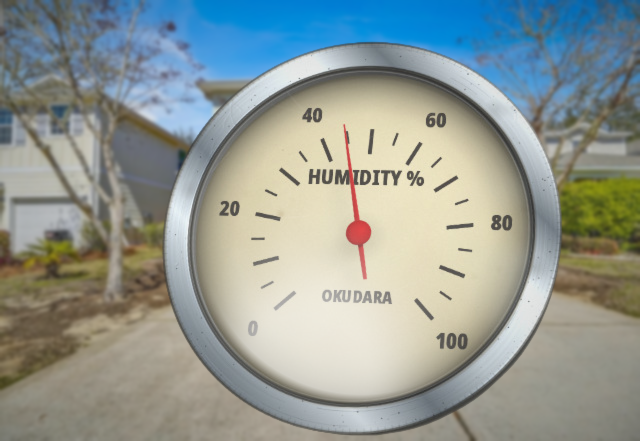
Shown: 45 %
